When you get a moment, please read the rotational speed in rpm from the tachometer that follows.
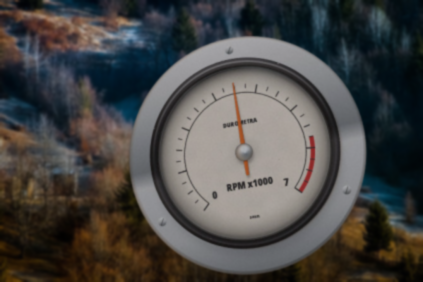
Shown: 3500 rpm
